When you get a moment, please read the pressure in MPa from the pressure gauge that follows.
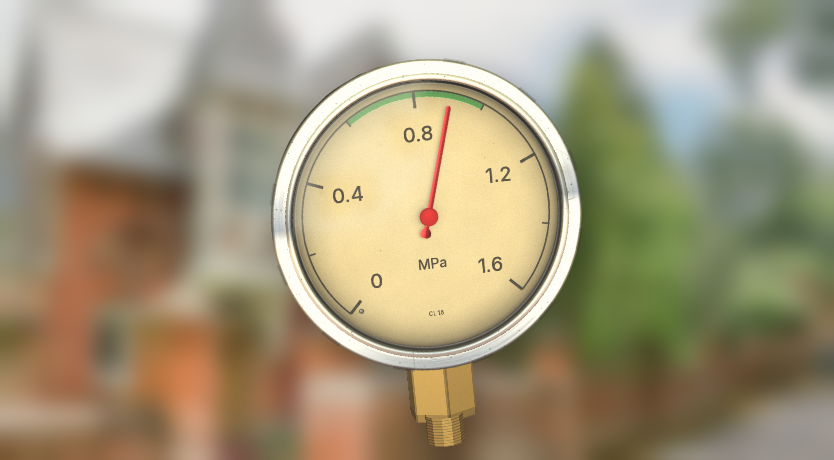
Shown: 0.9 MPa
